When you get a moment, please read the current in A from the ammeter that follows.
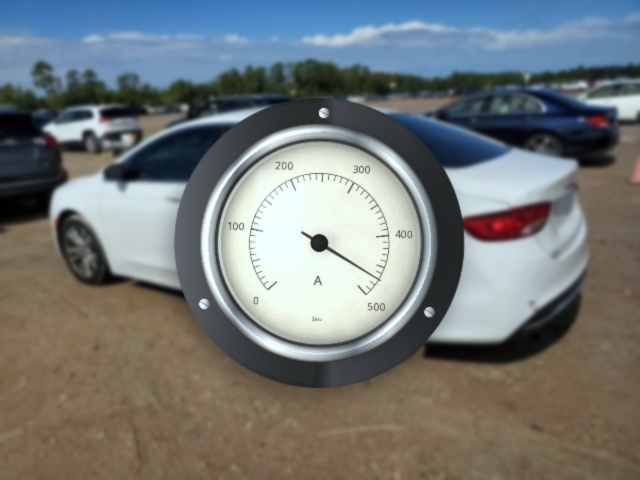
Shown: 470 A
